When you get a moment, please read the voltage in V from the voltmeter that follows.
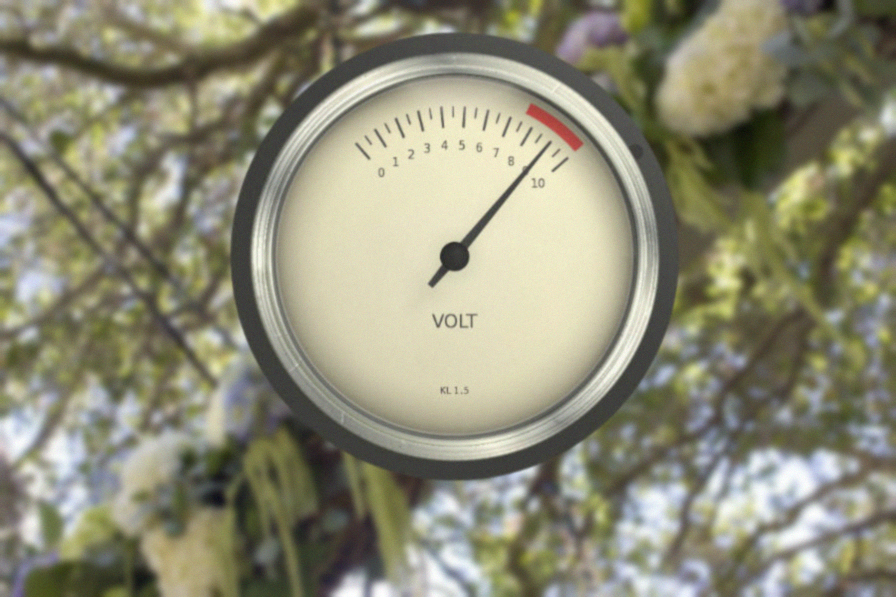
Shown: 9 V
